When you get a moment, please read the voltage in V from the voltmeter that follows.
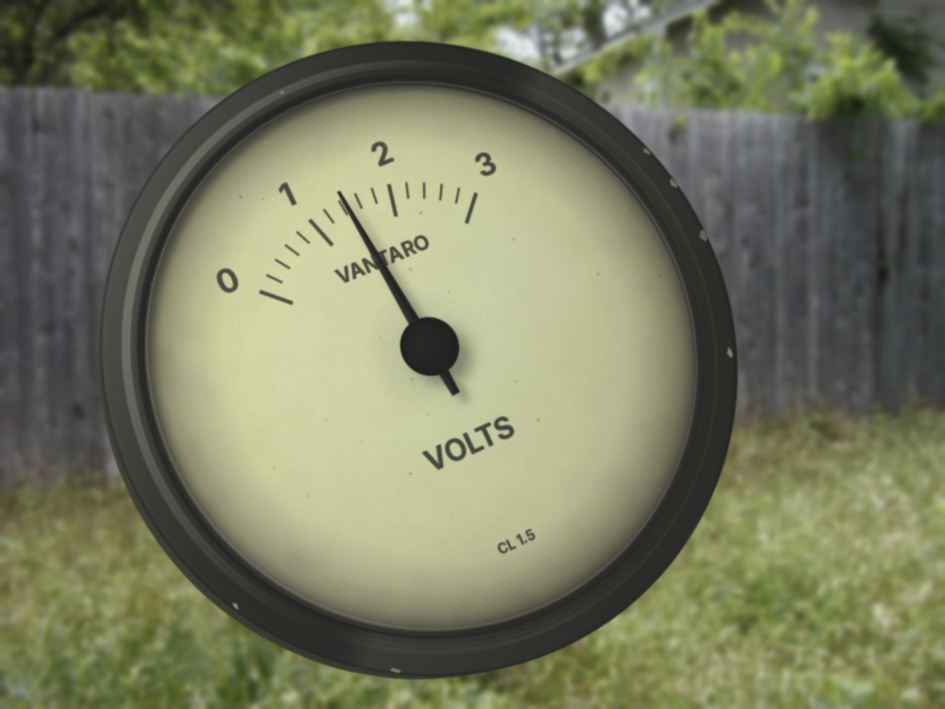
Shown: 1.4 V
